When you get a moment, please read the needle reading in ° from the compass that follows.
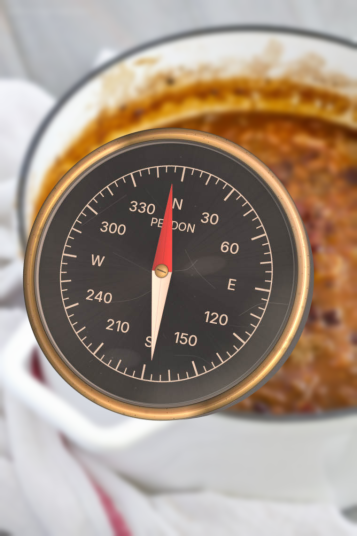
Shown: 355 °
